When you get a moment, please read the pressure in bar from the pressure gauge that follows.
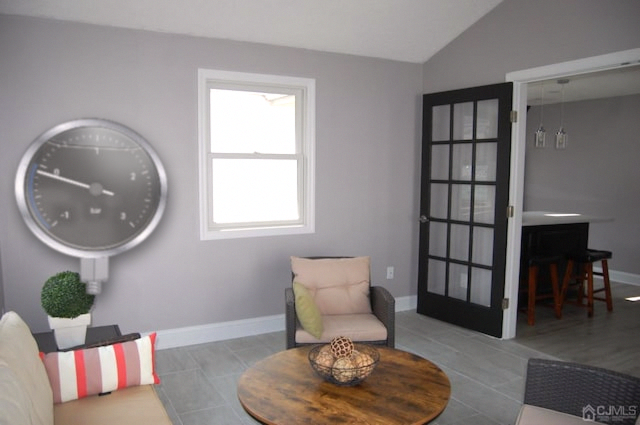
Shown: -0.1 bar
